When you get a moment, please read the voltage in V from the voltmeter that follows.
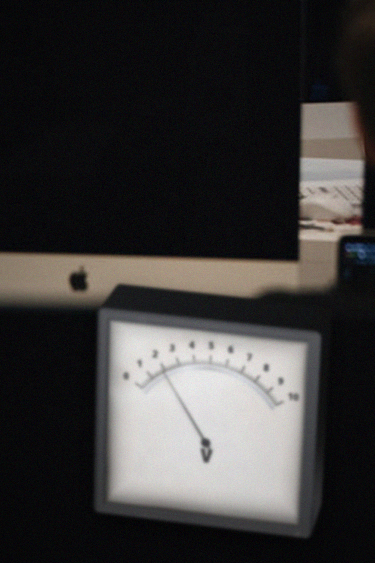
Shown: 2 V
